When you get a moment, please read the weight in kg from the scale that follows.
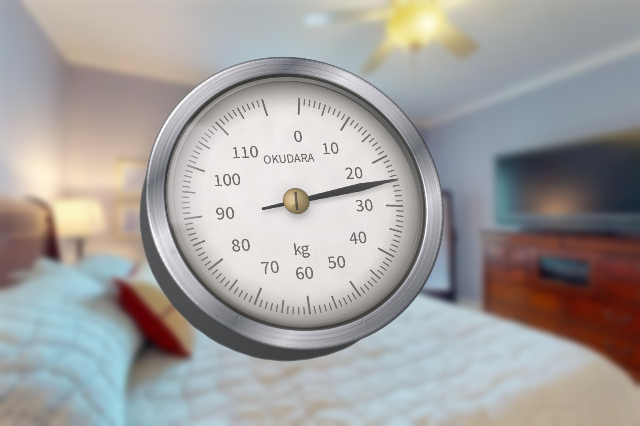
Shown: 25 kg
